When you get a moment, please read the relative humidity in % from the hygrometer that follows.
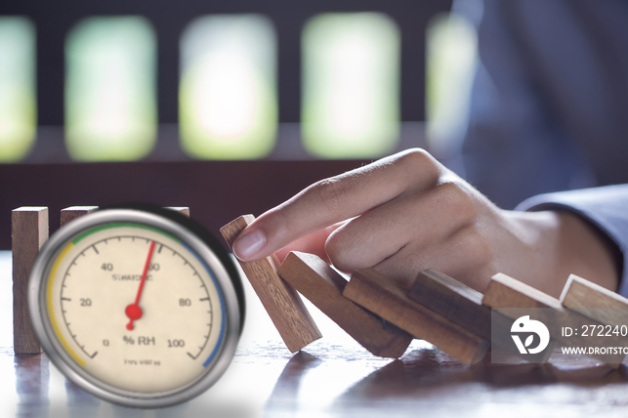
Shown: 58 %
